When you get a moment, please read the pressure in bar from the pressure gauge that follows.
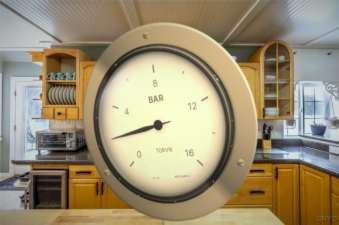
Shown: 2 bar
